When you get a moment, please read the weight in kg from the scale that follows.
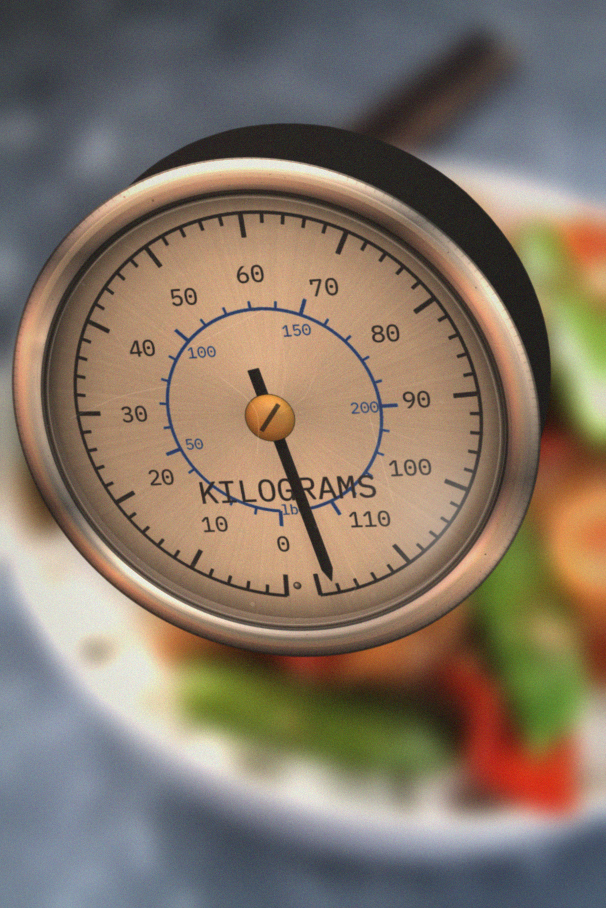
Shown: 118 kg
